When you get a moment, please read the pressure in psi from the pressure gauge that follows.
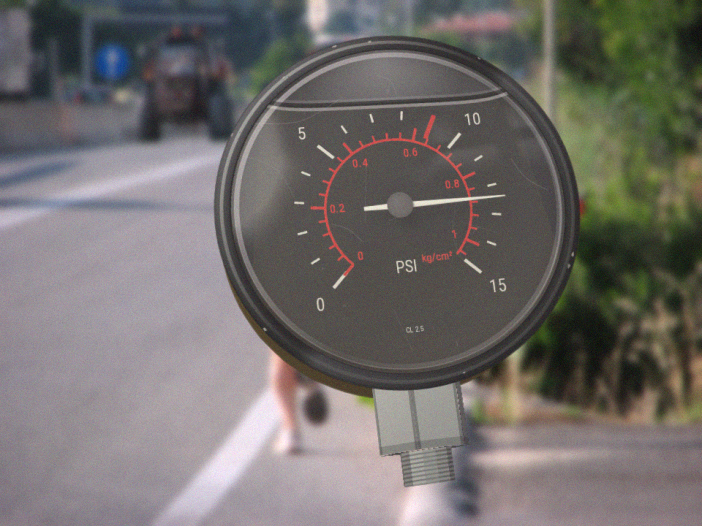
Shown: 12.5 psi
